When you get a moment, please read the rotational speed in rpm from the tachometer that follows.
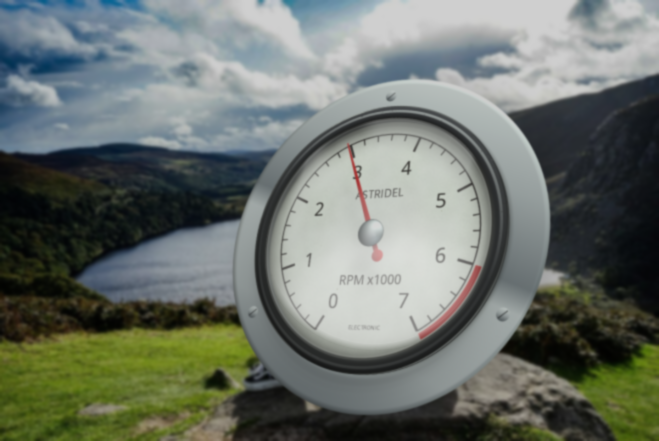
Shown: 3000 rpm
